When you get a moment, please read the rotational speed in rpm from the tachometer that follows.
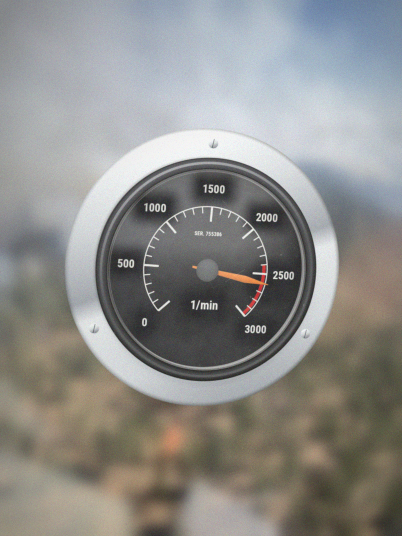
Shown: 2600 rpm
